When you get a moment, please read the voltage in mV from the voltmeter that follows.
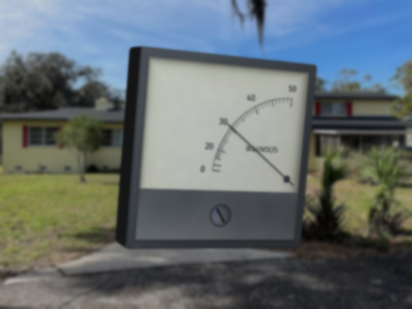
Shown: 30 mV
